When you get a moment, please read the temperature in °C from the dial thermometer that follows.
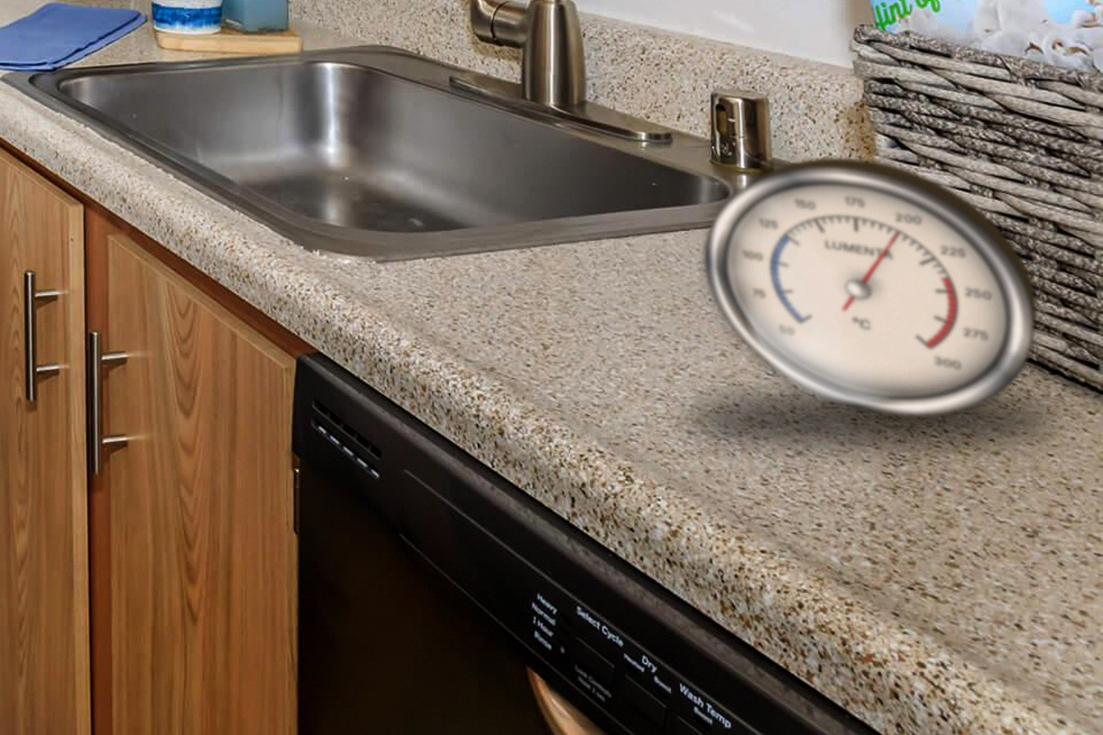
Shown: 200 °C
